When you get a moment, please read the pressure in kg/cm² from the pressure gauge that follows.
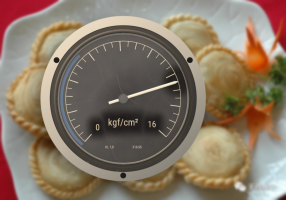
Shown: 12.5 kg/cm²
